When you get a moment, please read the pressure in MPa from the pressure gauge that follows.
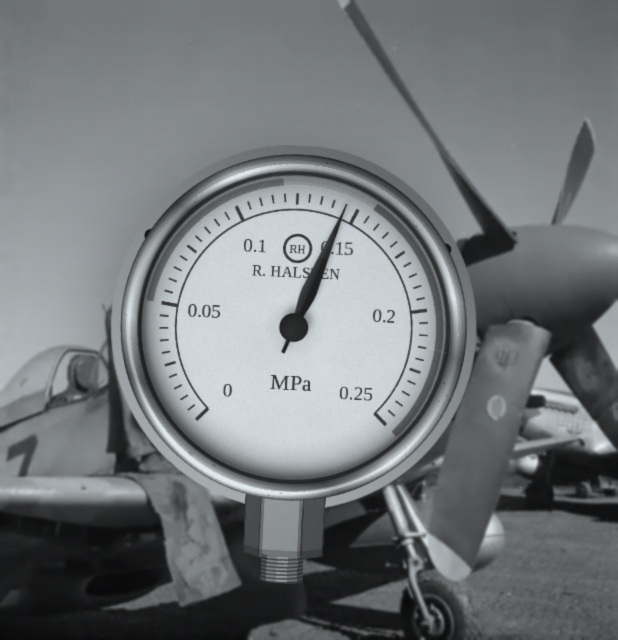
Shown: 0.145 MPa
